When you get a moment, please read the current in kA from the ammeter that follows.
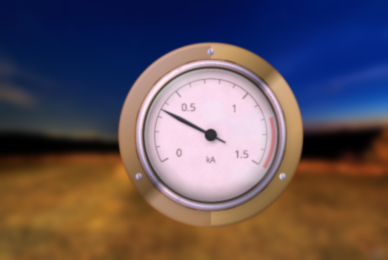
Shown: 0.35 kA
